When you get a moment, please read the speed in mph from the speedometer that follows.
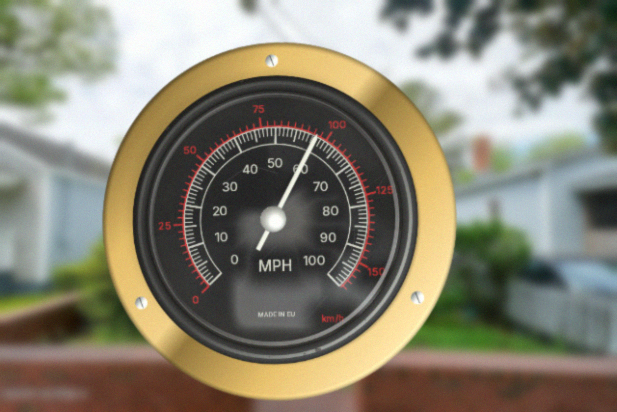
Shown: 60 mph
